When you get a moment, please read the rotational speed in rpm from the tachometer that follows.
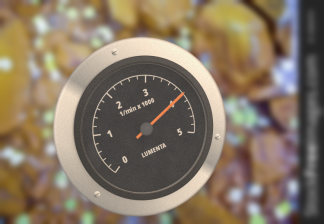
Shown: 4000 rpm
